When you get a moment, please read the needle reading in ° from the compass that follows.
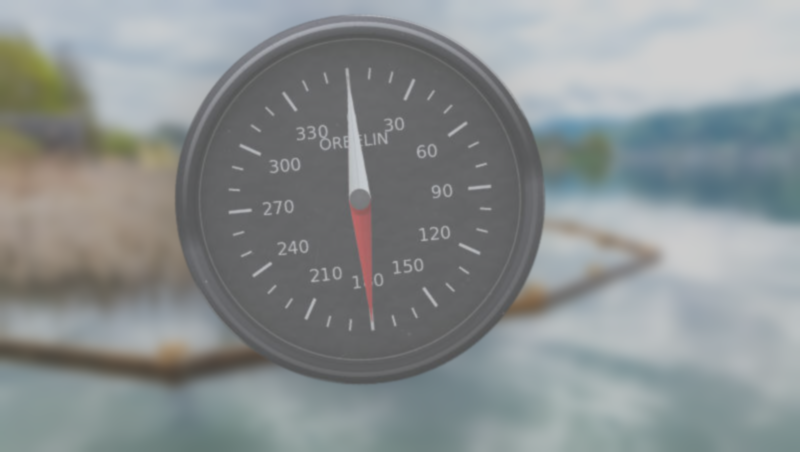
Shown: 180 °
